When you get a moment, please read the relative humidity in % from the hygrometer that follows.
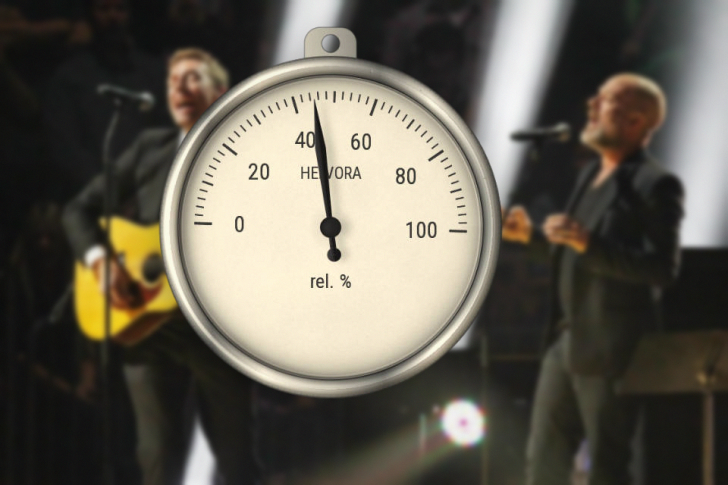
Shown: 45 %
